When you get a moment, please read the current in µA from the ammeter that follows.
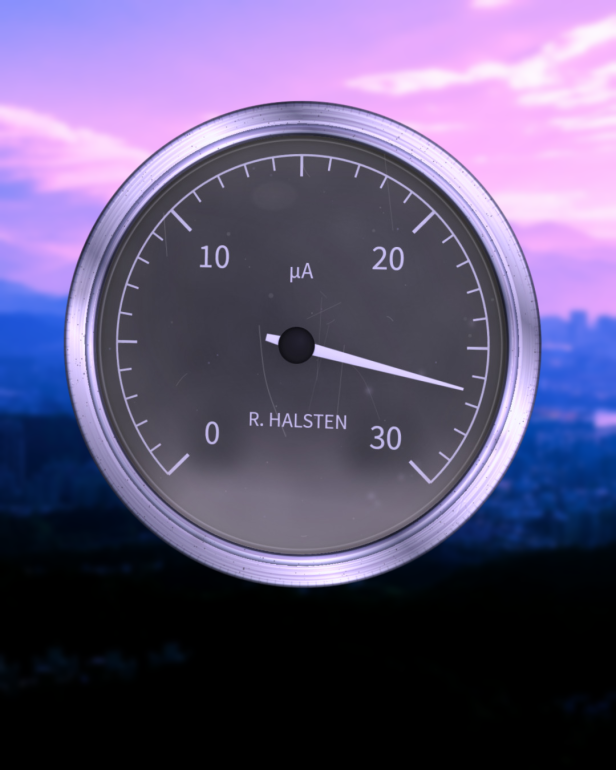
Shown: 26.5 µA
